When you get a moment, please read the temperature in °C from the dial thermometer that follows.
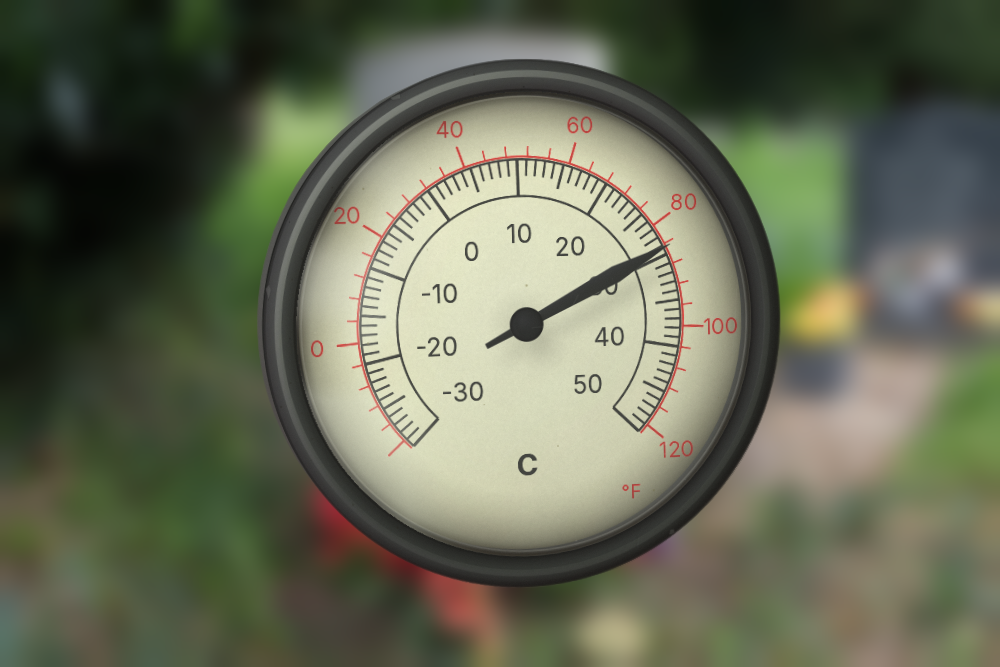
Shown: 29 °C
